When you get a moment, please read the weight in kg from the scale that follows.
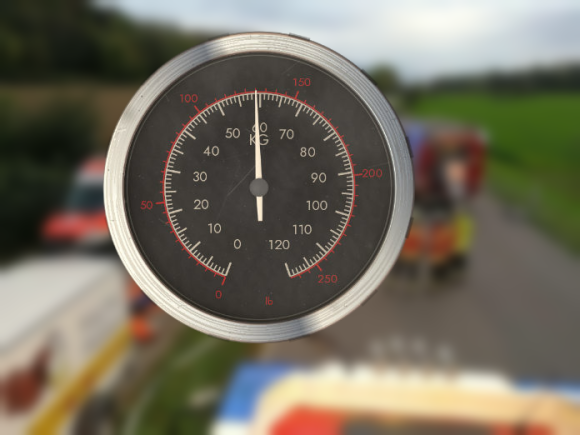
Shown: 59 kg
